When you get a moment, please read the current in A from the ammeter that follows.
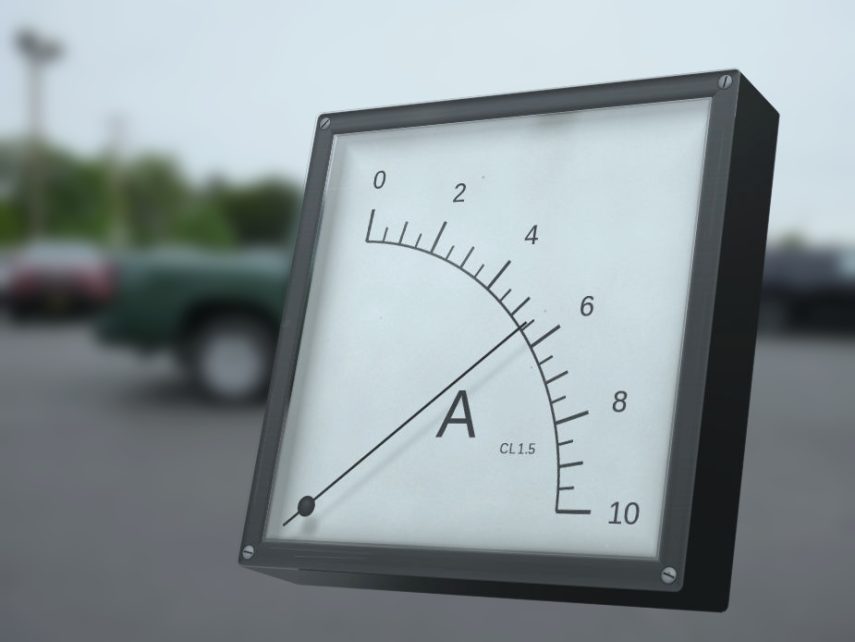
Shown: 5.5 A
